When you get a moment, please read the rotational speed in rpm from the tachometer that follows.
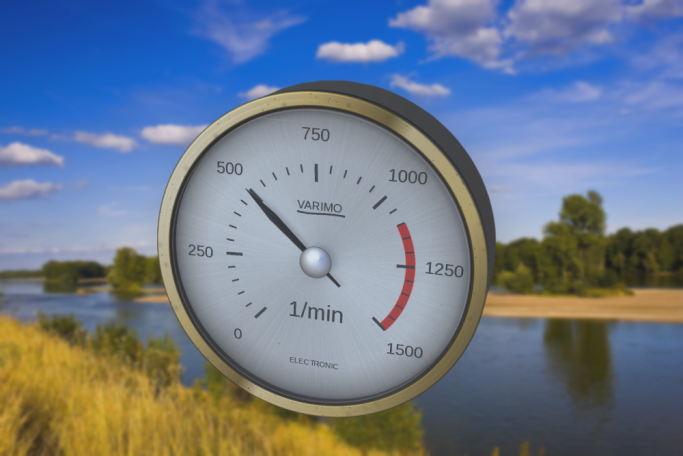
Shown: 500 rpm
